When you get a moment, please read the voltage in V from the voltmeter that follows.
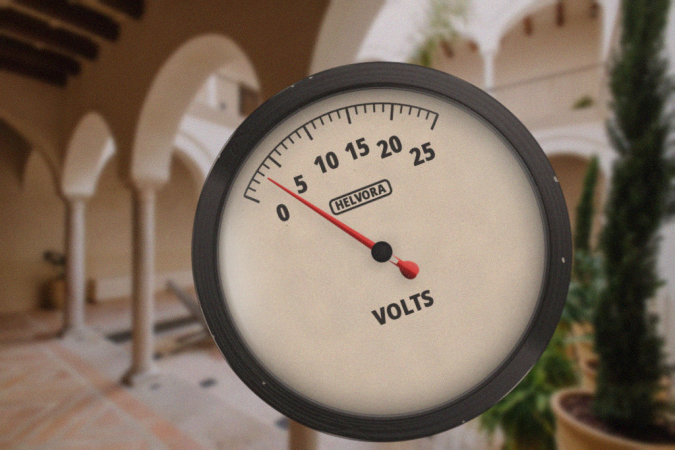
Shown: 3 V
